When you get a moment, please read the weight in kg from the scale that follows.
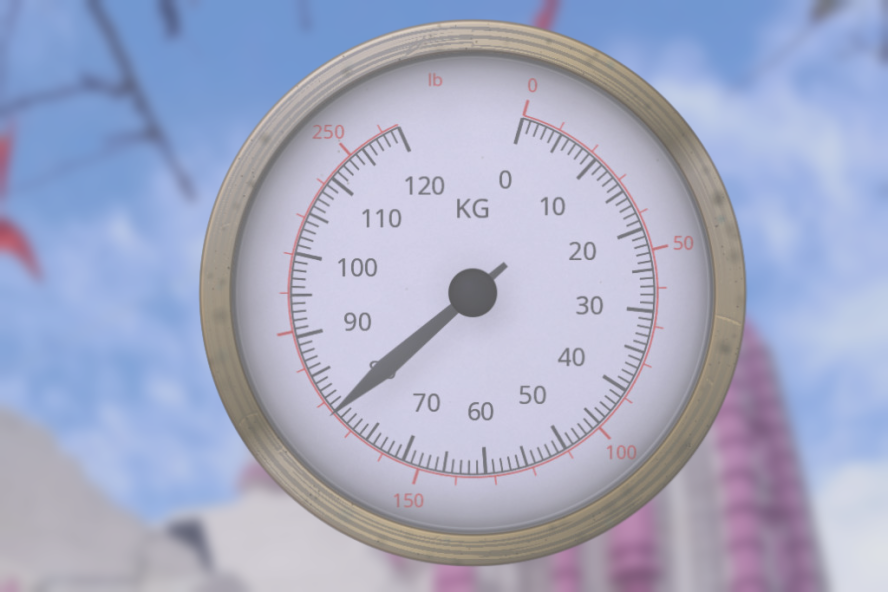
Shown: 80 kg
